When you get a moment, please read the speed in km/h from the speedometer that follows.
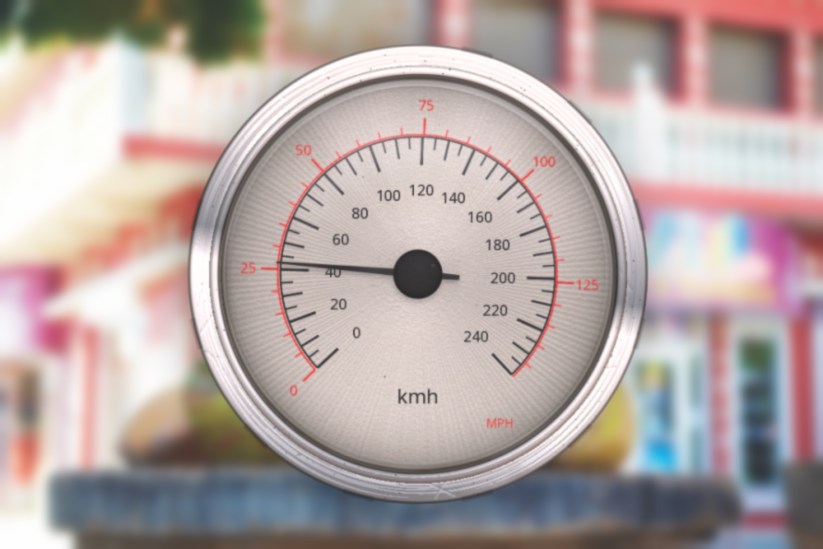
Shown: 42.5 km/h
